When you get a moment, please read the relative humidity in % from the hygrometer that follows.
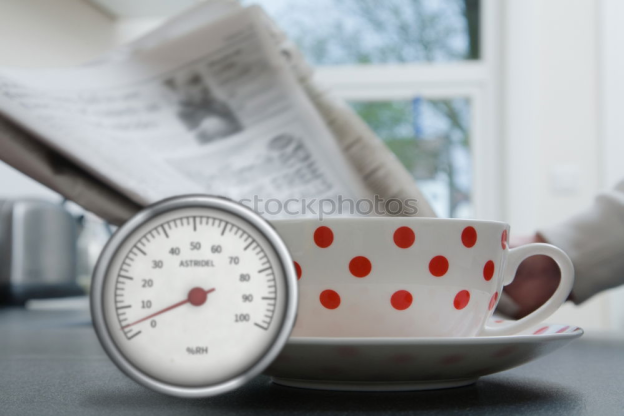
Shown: 4 %
